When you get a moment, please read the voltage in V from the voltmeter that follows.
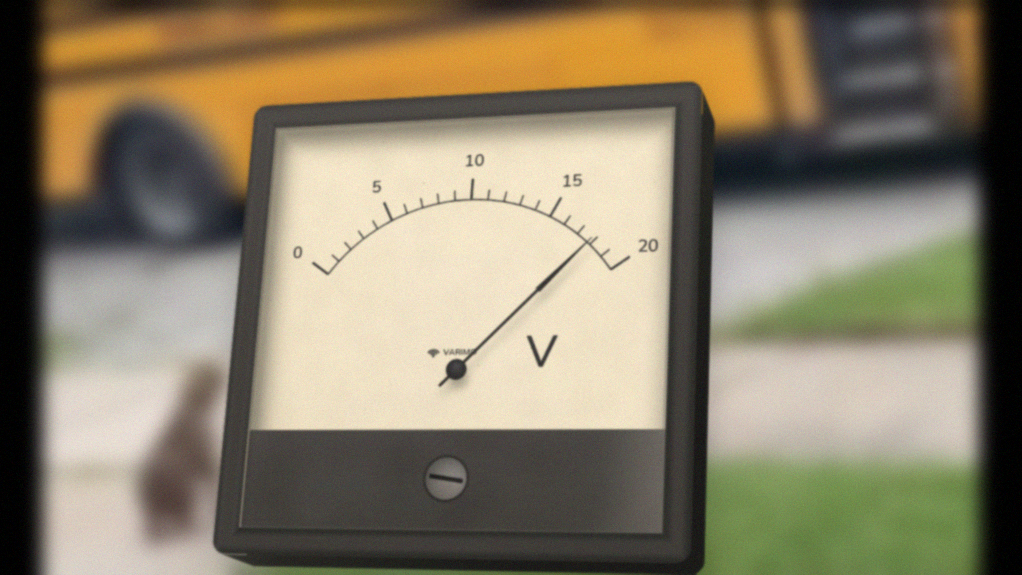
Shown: 18 V
